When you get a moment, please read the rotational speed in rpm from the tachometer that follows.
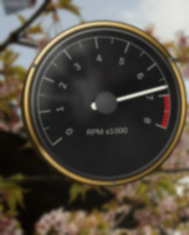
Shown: 6750 rpm
